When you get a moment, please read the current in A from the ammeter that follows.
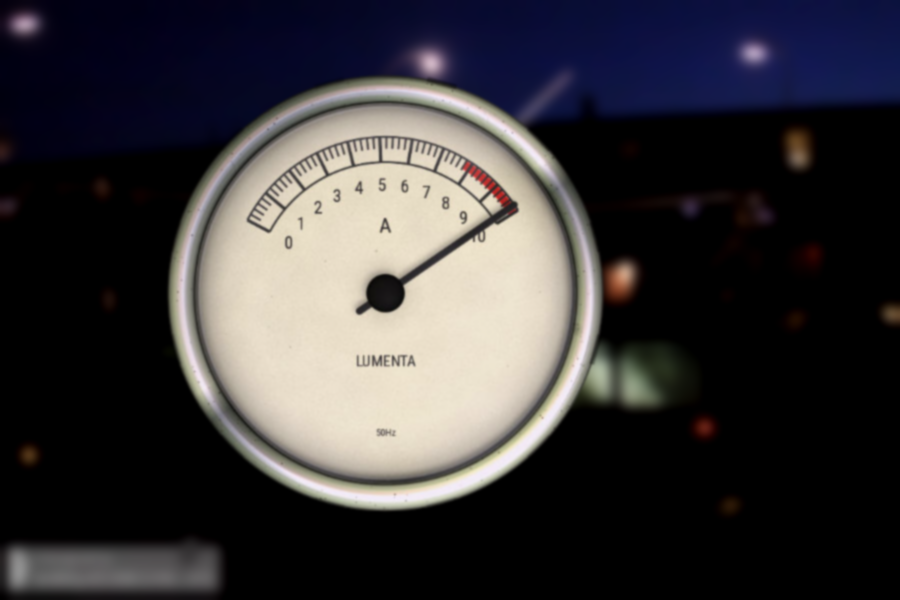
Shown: 9.8 A
